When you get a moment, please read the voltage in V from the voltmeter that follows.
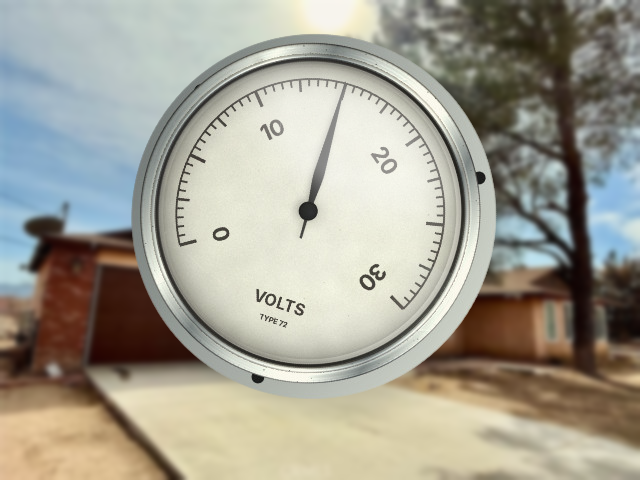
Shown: 15 V
